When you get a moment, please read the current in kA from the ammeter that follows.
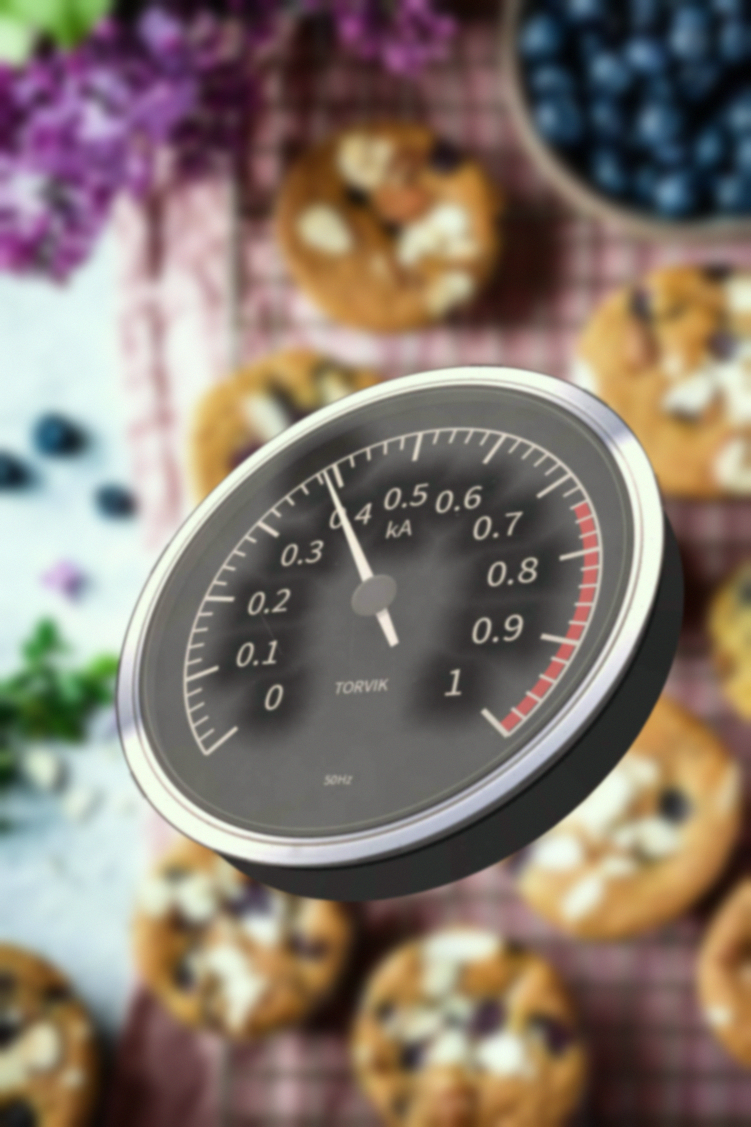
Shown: 0.39 kA
